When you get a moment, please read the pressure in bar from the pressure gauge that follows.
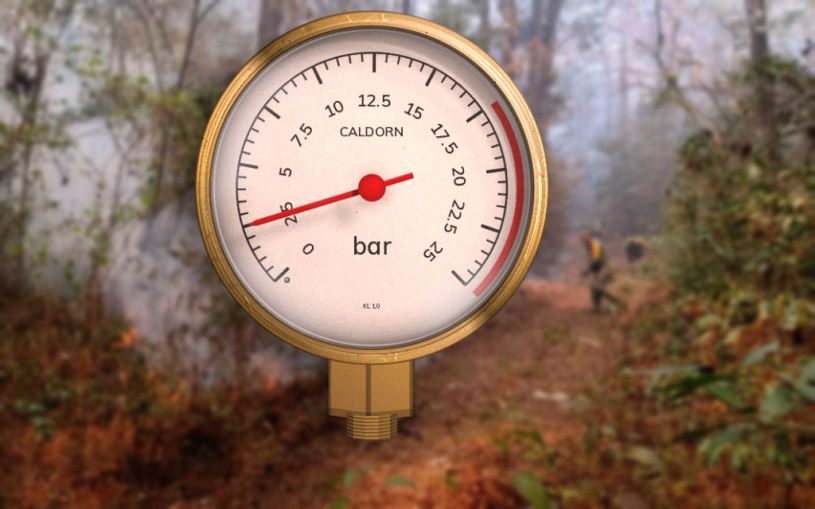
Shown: 2.5 bar
